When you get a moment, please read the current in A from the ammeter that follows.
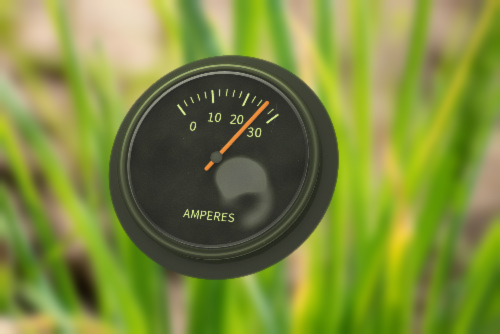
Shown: 26 A
